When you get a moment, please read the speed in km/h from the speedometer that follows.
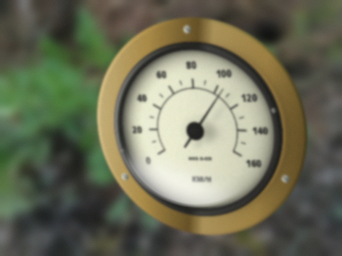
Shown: 105 km/h
